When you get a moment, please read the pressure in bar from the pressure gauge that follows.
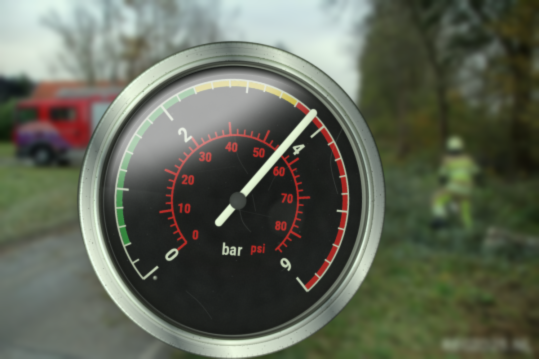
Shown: 3.8 bar
